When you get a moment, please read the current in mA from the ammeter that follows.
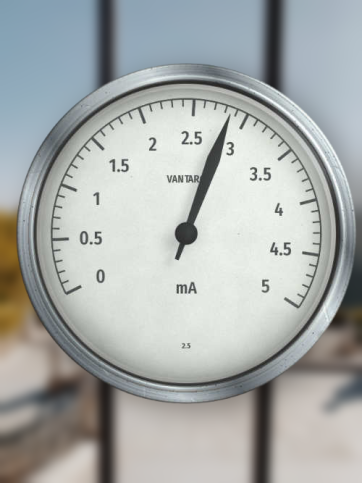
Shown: 2.85 mA
